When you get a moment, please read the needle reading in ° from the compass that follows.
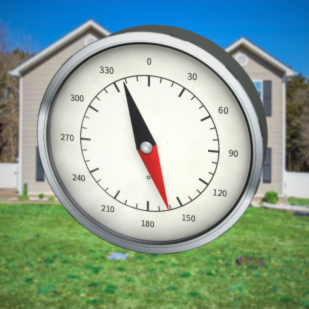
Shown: 160 °
